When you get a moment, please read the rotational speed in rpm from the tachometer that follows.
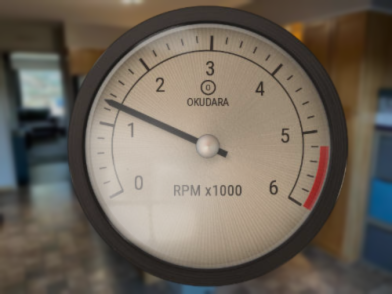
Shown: 1300 rpm
